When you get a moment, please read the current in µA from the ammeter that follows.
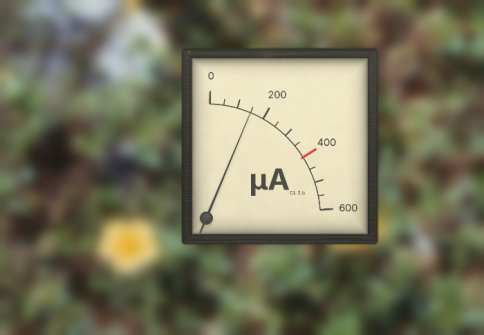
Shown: 150 µA
